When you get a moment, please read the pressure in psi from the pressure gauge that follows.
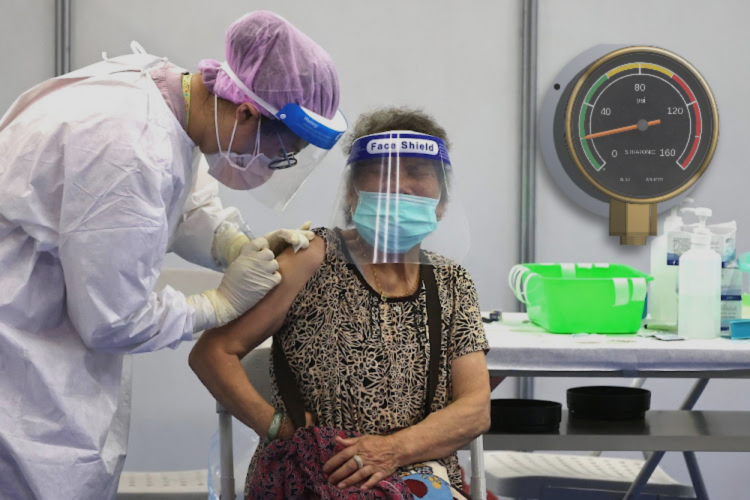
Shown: 20 psi
